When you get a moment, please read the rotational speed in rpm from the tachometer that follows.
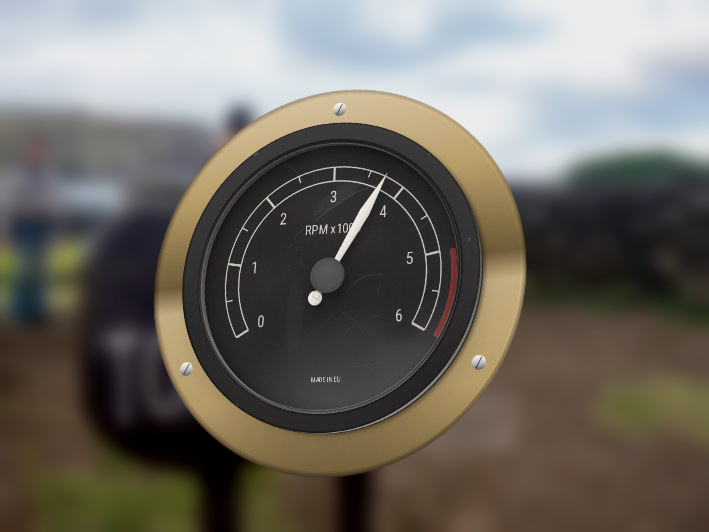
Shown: 3750 rpm
